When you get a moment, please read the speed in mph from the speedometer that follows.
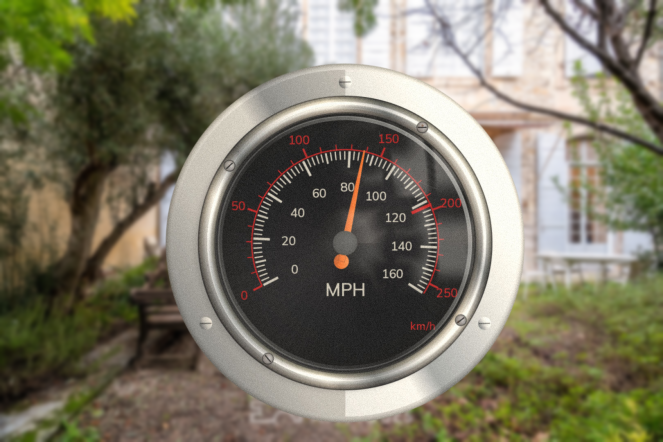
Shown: 86 mph
